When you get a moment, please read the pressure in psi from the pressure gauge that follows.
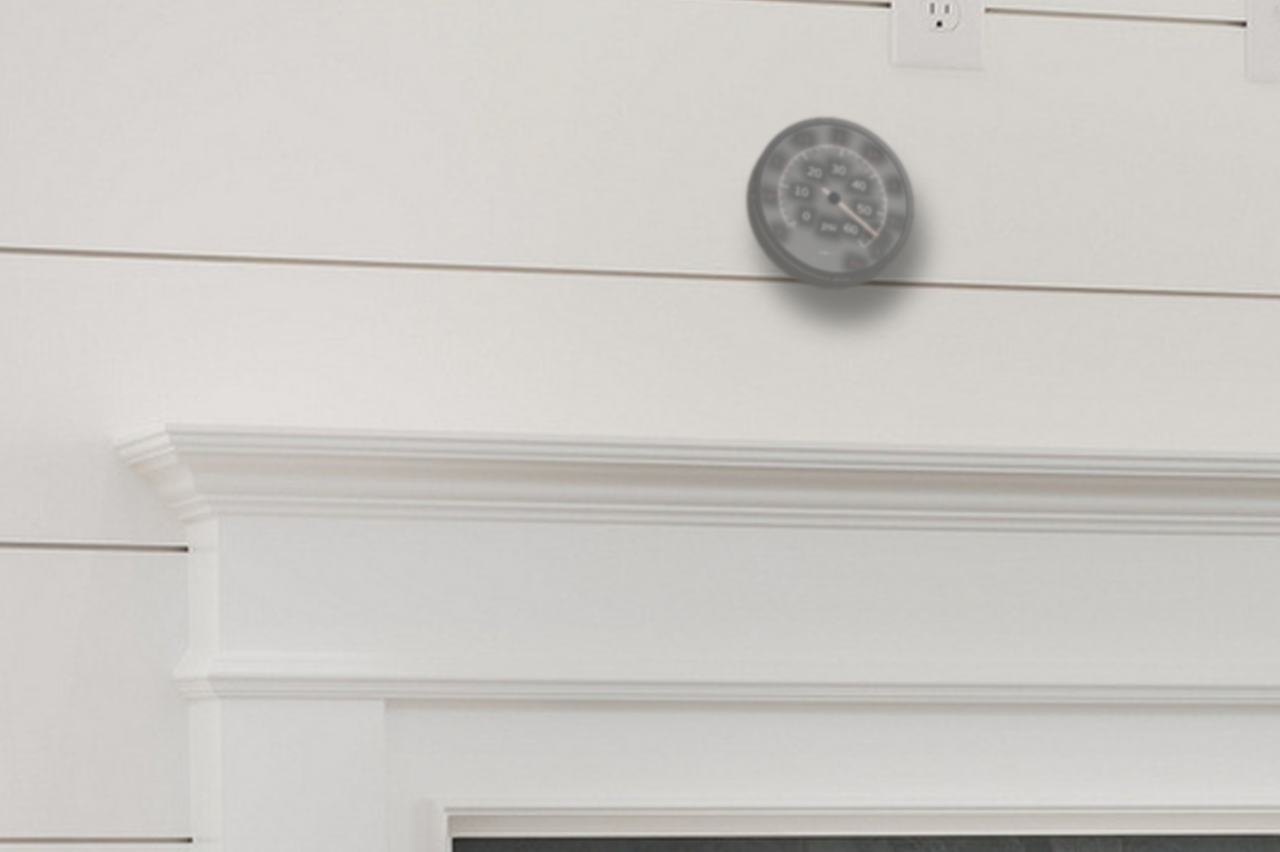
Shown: 56 psi
